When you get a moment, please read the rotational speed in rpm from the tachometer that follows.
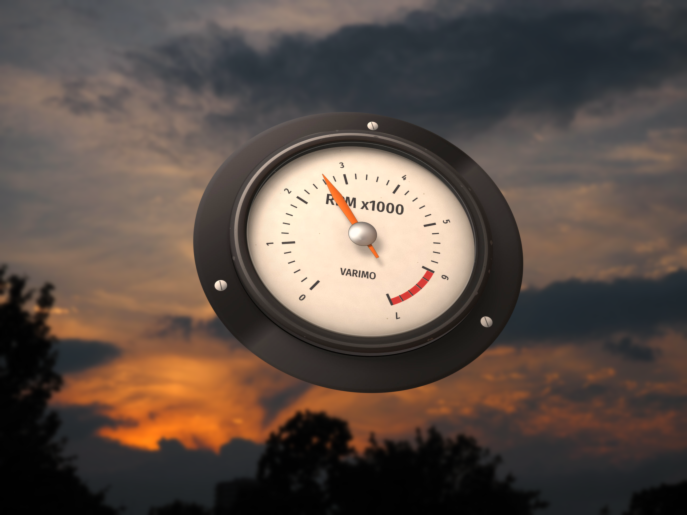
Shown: 2600 rpm
